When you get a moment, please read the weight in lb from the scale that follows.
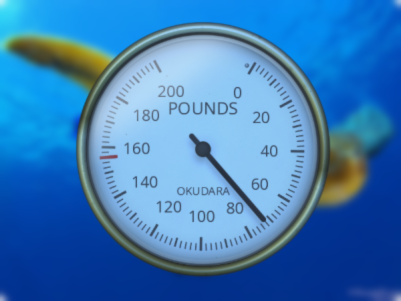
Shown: 72 lb
